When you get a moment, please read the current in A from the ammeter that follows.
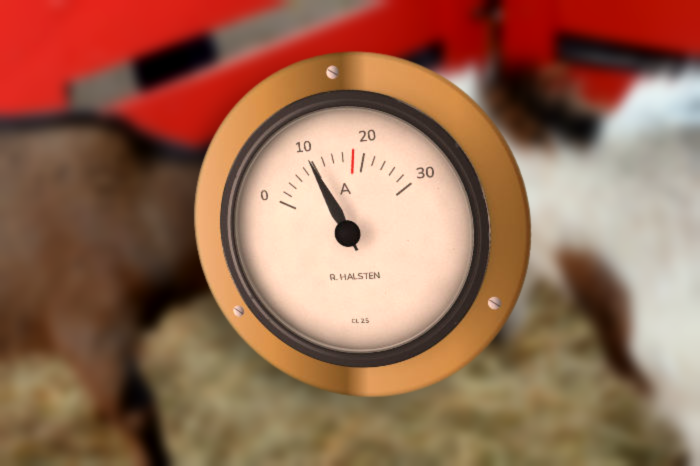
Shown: 10 A
